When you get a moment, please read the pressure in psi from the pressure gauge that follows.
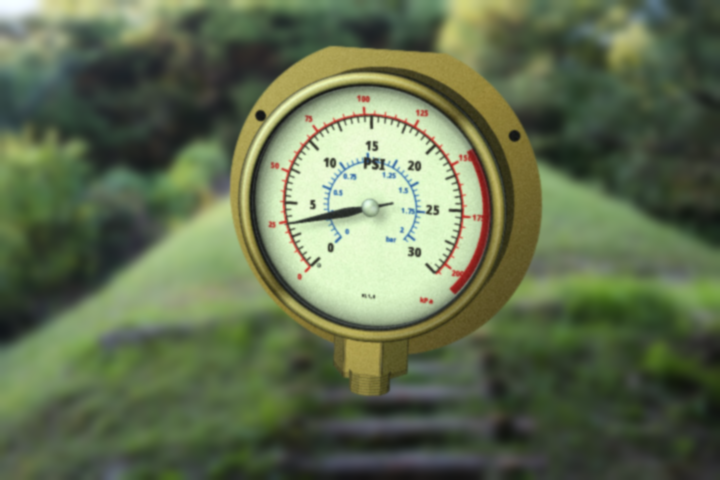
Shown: 3.5 psi
